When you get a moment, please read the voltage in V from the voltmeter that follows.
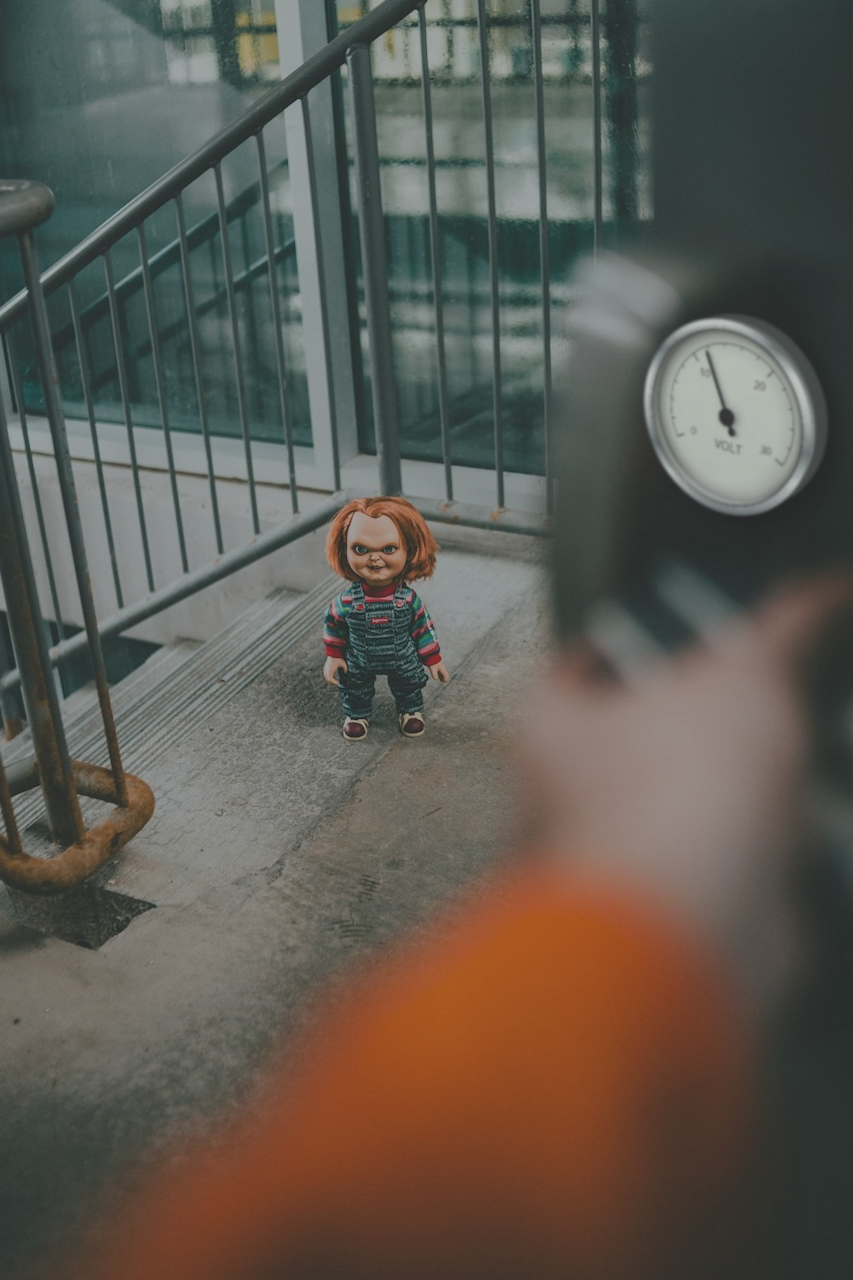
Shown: 12 V
